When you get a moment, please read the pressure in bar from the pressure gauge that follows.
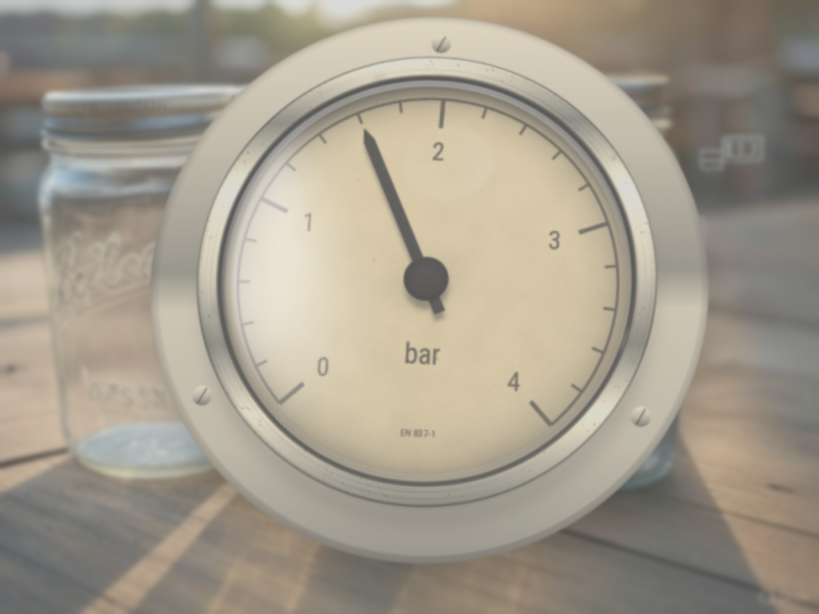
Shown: 1.6 bar
